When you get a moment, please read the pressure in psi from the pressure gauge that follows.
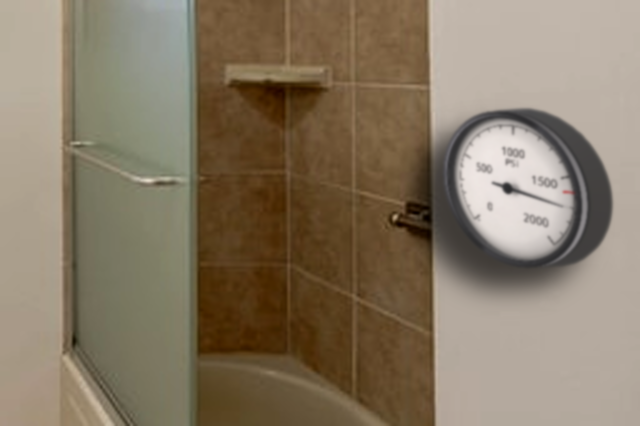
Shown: 1700 psi
